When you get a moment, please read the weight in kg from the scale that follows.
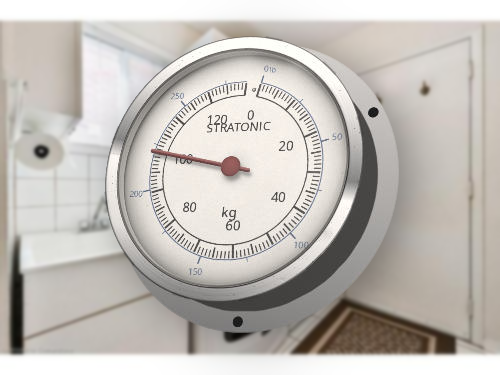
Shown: 100 kg
